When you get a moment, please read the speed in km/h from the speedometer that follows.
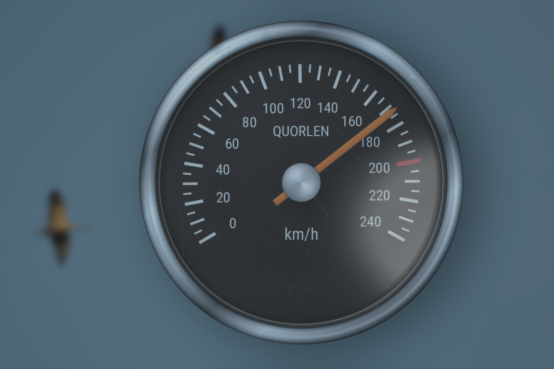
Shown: 172.5 km/h
